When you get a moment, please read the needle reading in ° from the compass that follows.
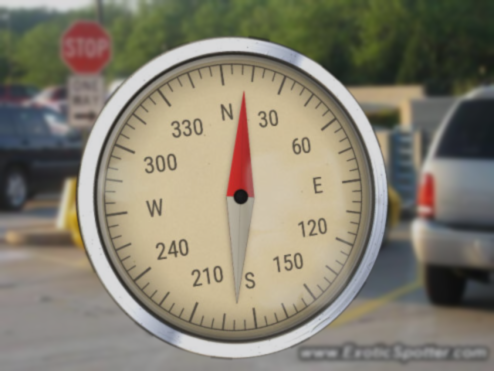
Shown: 10 °
